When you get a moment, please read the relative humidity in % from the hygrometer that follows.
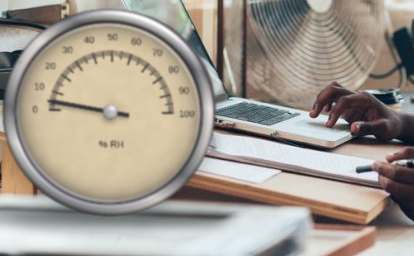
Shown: 5 %
